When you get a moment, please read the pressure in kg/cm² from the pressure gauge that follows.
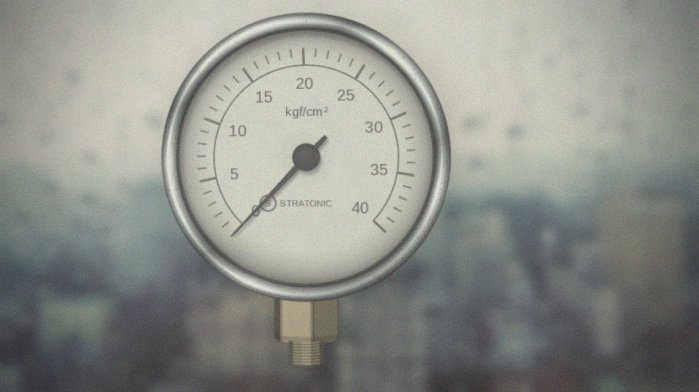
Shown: 0 kg/cm²
